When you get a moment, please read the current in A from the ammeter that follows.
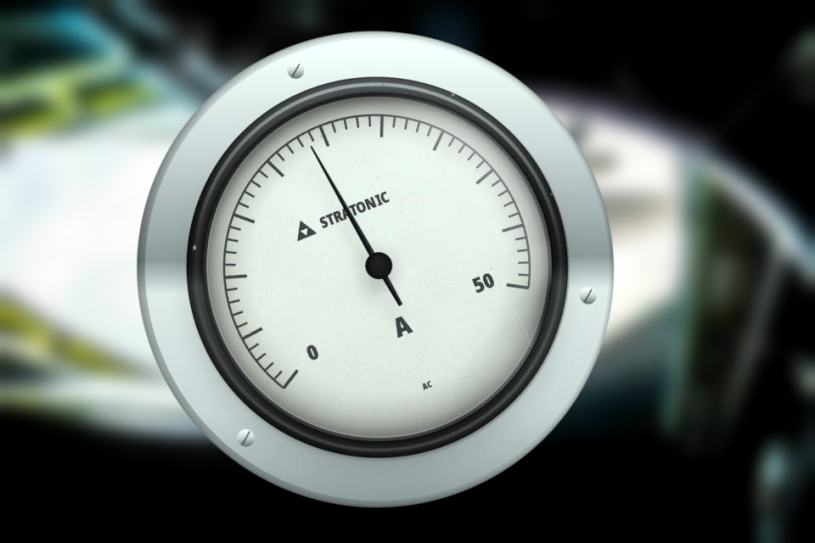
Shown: 23.5 A
